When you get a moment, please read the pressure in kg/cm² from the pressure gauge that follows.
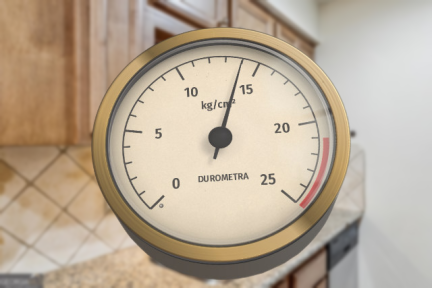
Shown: 14 kg/cm²
